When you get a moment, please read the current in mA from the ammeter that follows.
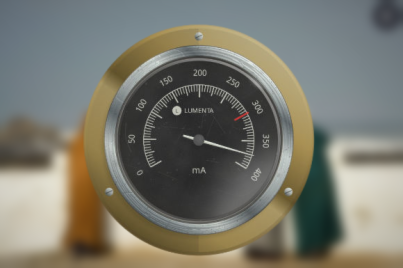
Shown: 375 mA
